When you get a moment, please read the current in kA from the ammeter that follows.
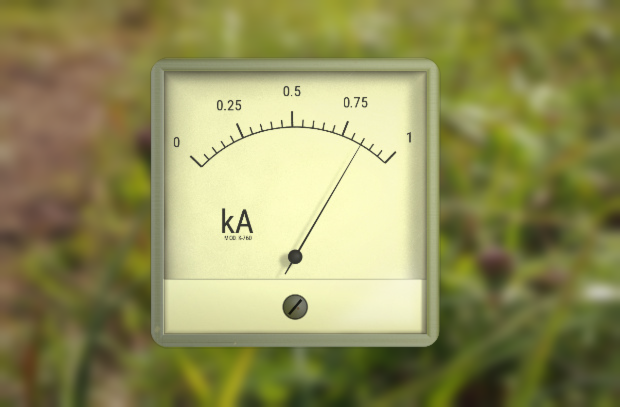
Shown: 0.85 kA
